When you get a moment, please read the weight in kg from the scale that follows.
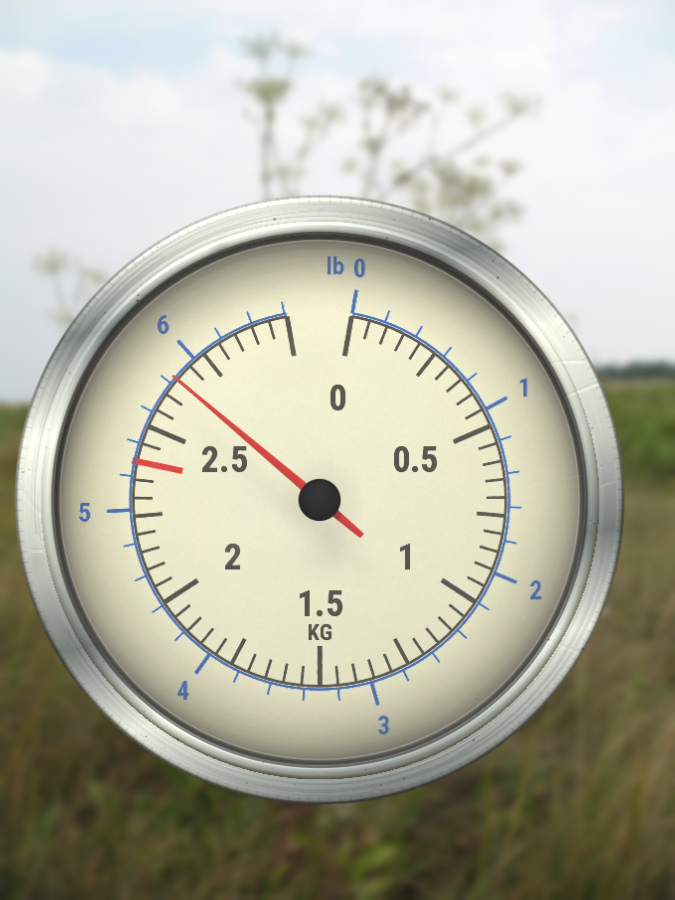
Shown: 2.65 kg
